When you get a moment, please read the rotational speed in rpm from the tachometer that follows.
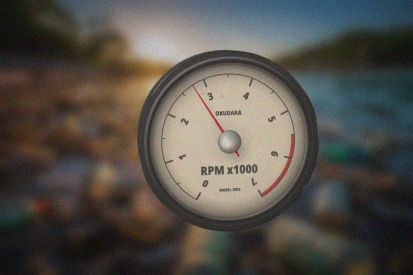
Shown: 2750 rpm
